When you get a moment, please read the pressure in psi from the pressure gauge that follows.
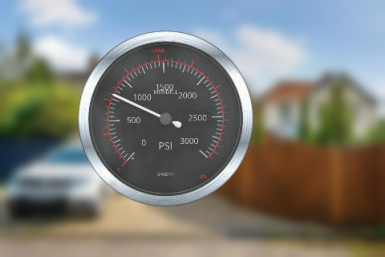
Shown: 800 psi
